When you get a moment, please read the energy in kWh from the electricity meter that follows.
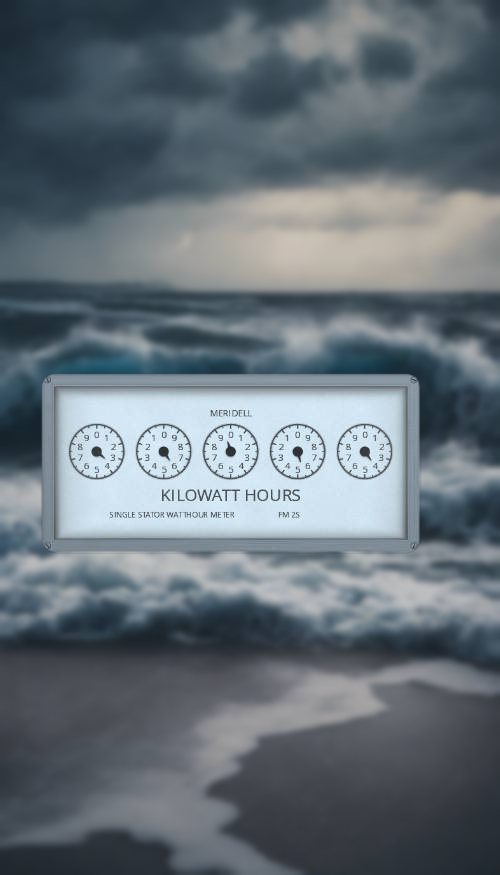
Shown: 35954 kWh
